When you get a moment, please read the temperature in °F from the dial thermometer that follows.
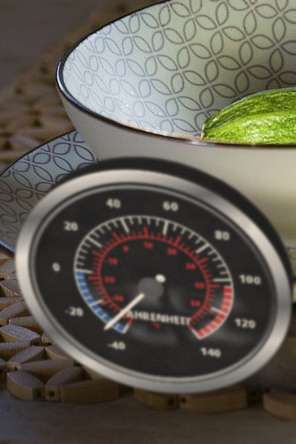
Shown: -32 °F
